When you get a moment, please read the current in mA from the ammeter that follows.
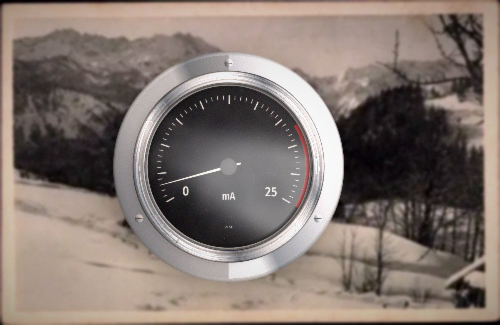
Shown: 1.5 mA
